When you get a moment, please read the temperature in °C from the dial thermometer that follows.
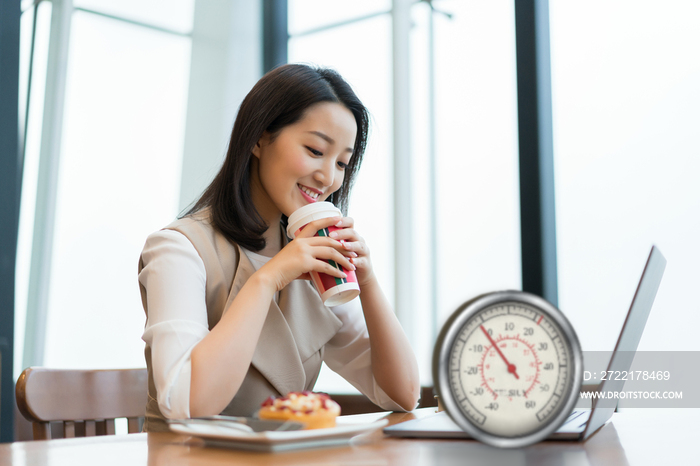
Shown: -2 °C
